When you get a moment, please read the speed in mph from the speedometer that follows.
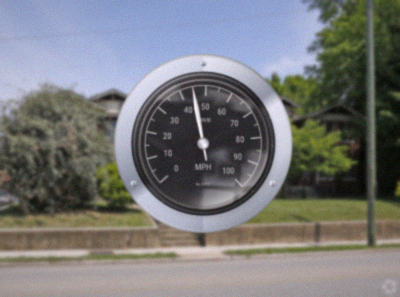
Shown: 45 mph
